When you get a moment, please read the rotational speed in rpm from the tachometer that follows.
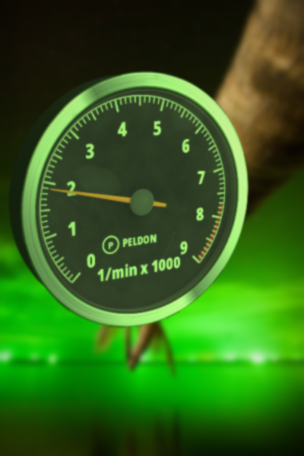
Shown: 1900 rpm
